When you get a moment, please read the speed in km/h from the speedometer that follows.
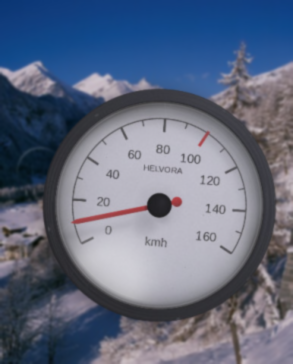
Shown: 10 km/h
